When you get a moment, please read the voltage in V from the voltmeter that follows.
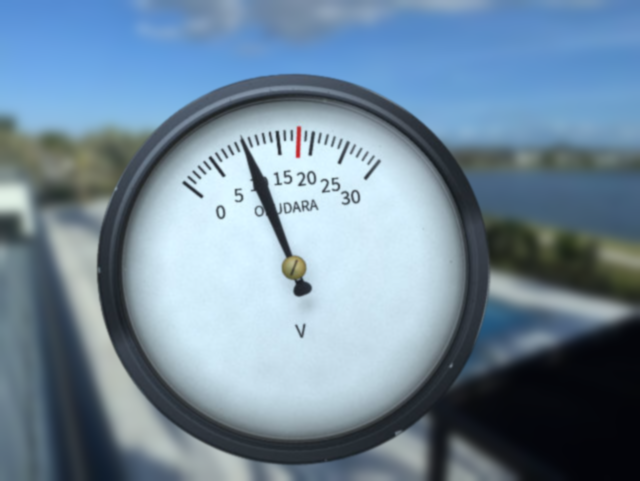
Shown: 10 V
